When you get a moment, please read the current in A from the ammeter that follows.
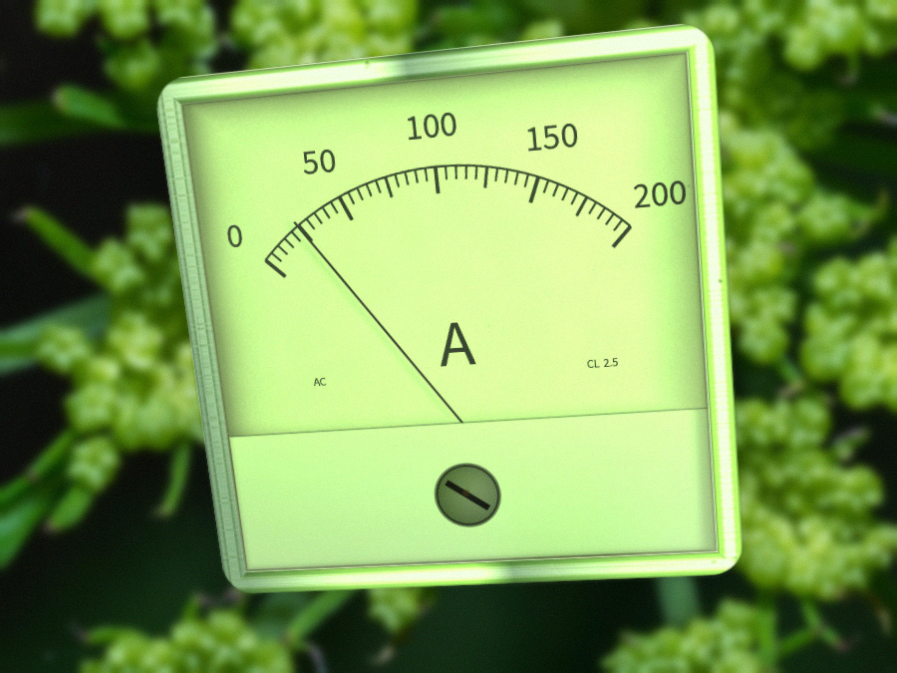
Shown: 25 A
